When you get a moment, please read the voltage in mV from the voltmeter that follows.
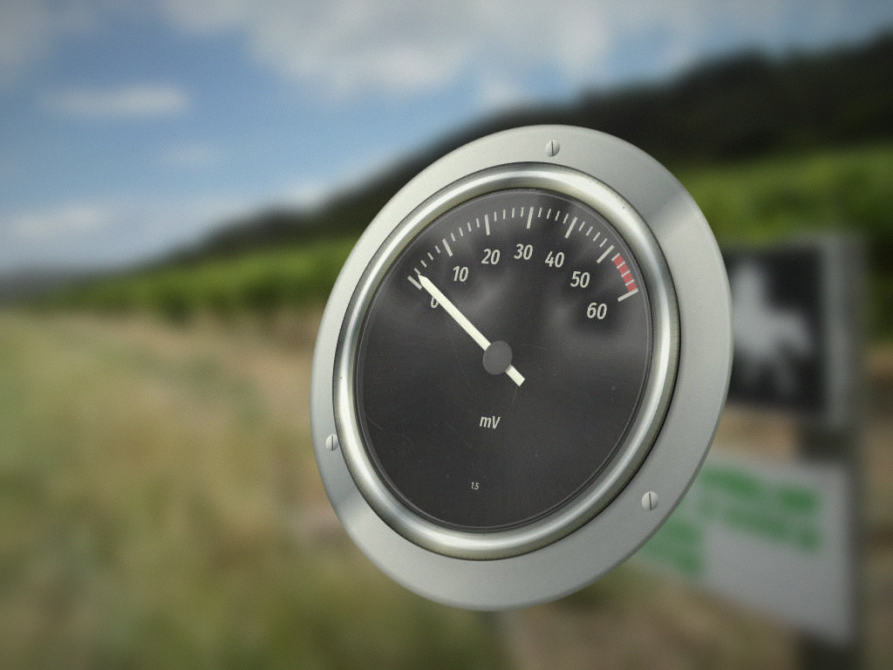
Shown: 2 mV
